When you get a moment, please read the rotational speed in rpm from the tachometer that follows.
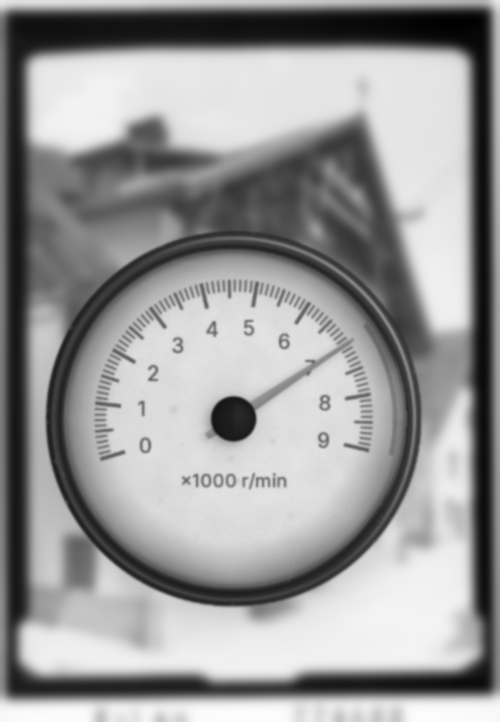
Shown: 7000 rpm
